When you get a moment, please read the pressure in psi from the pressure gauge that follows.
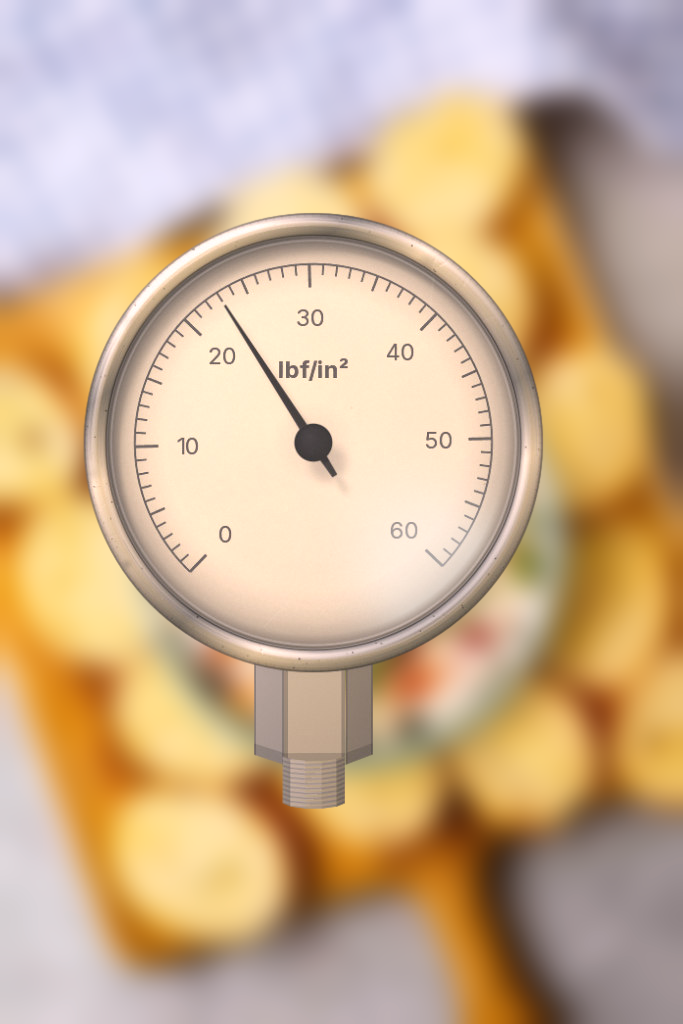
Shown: 23 psi
